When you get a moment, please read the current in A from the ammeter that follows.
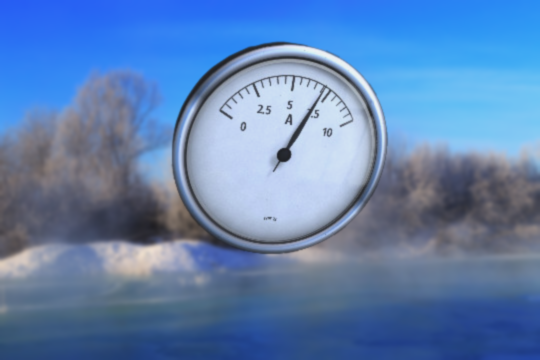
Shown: 7 A
